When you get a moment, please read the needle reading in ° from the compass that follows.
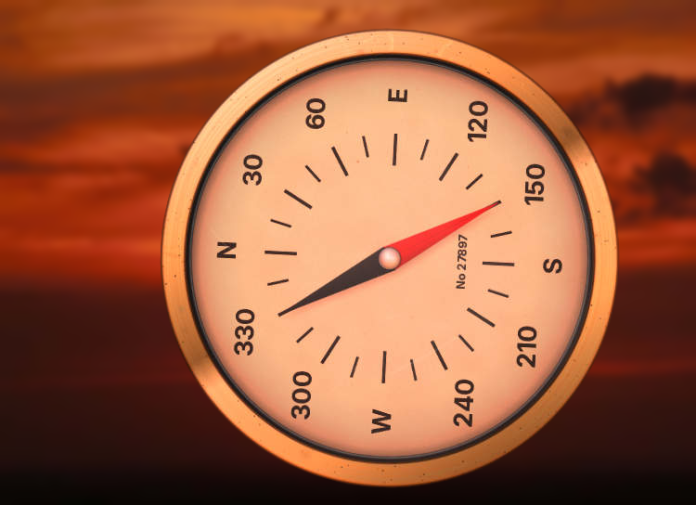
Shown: 150 °
